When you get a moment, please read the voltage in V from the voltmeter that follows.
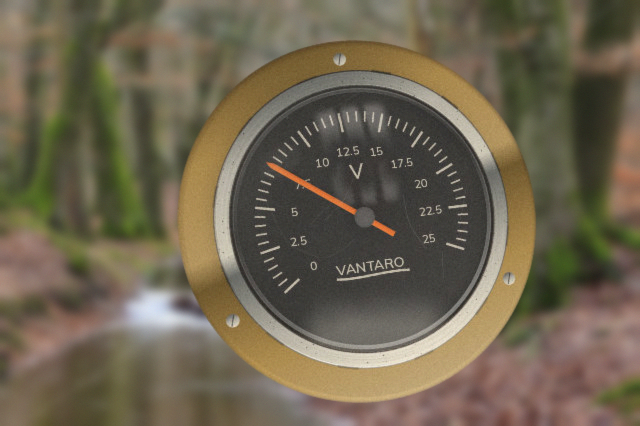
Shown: 7.5 V
